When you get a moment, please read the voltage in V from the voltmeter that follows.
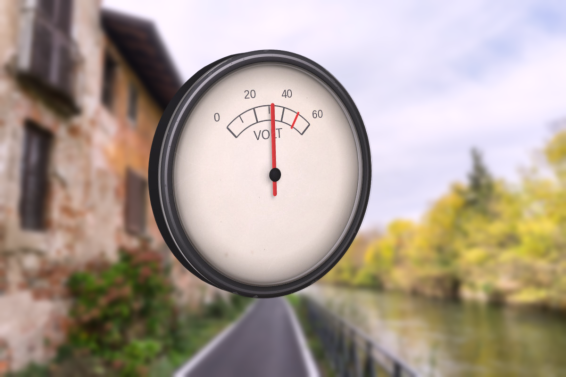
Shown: 30 V
